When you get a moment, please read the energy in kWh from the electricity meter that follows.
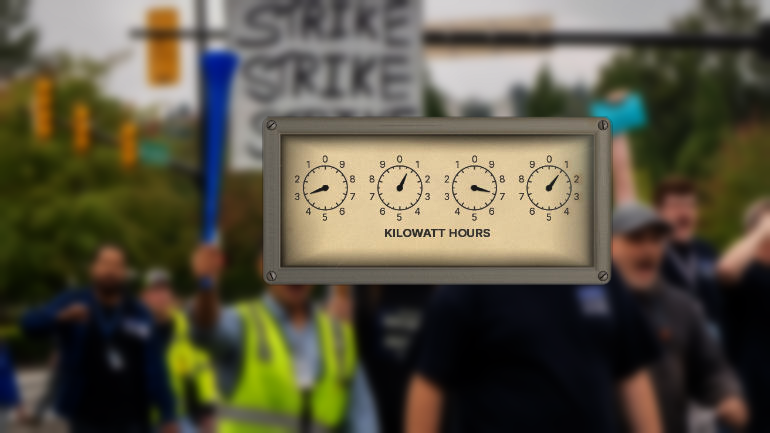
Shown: 3071 kWh
